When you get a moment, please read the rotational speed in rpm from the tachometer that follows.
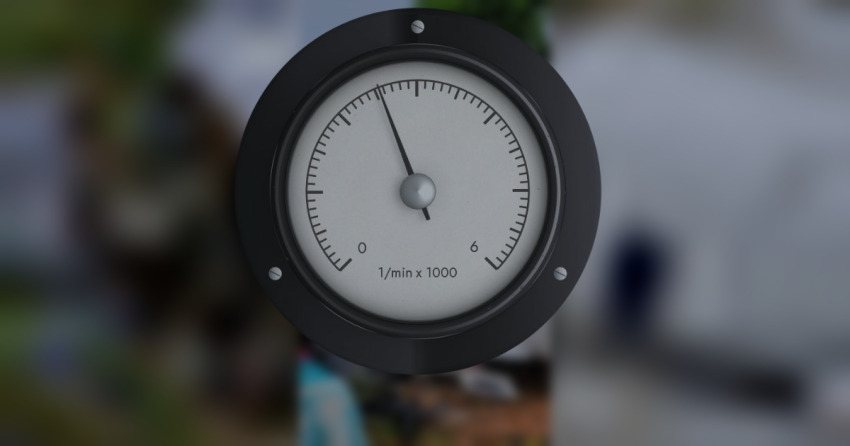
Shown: 2550 rpm
